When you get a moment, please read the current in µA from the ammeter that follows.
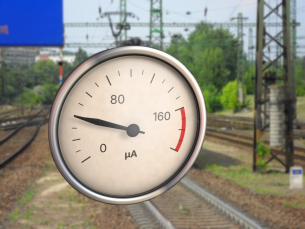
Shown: 40 µA
